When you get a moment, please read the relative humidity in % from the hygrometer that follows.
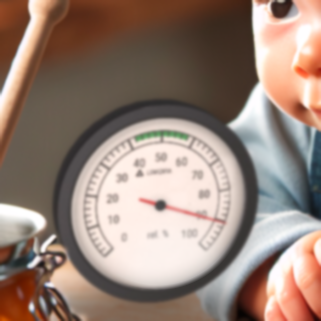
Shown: 90 %
